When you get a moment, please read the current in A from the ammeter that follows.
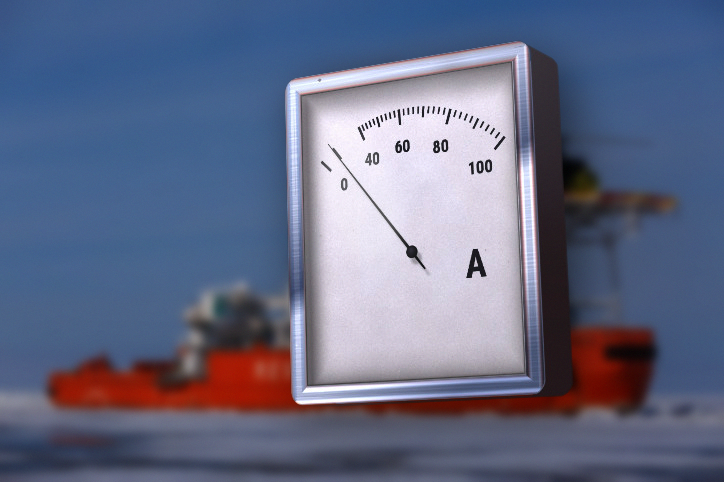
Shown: 20 A
